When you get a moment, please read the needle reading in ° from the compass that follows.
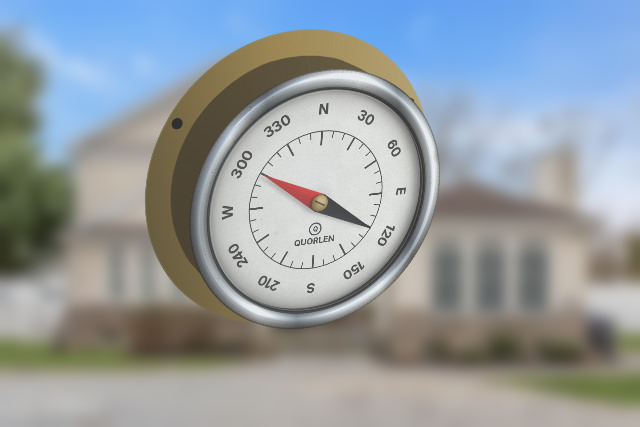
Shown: 300 °
